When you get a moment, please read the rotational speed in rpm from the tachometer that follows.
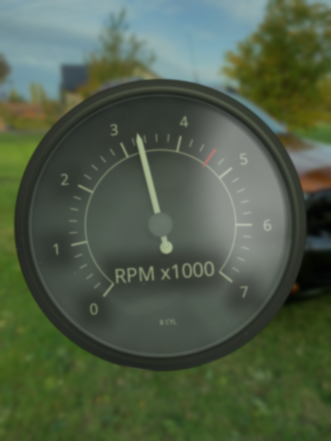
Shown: 3300 rpm
